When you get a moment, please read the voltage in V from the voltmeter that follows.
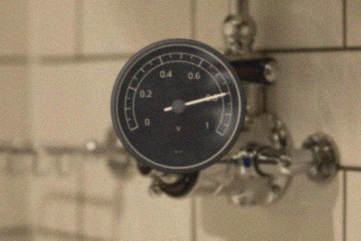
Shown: 0.8 V
